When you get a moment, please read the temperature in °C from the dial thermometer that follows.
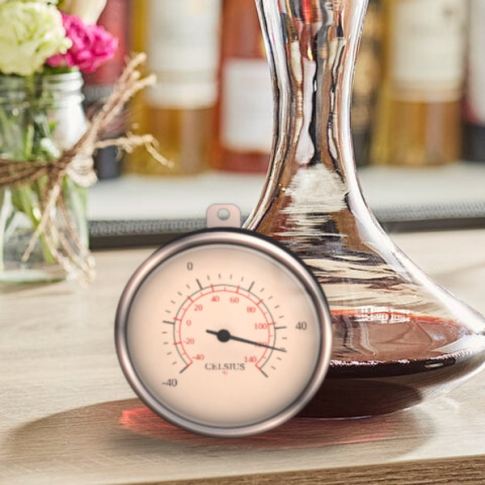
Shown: 48 °C
